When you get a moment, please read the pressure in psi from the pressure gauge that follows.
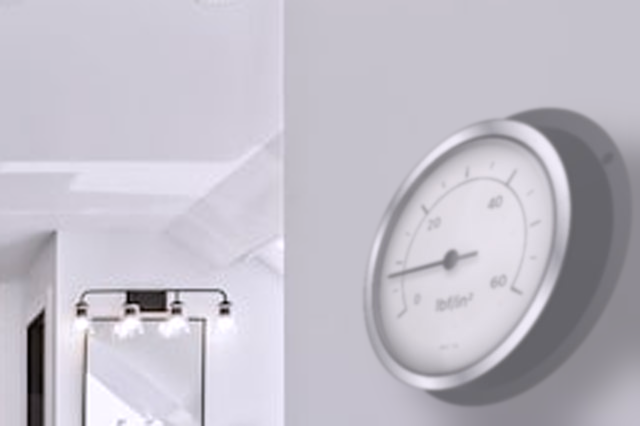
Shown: 7.5 psi
